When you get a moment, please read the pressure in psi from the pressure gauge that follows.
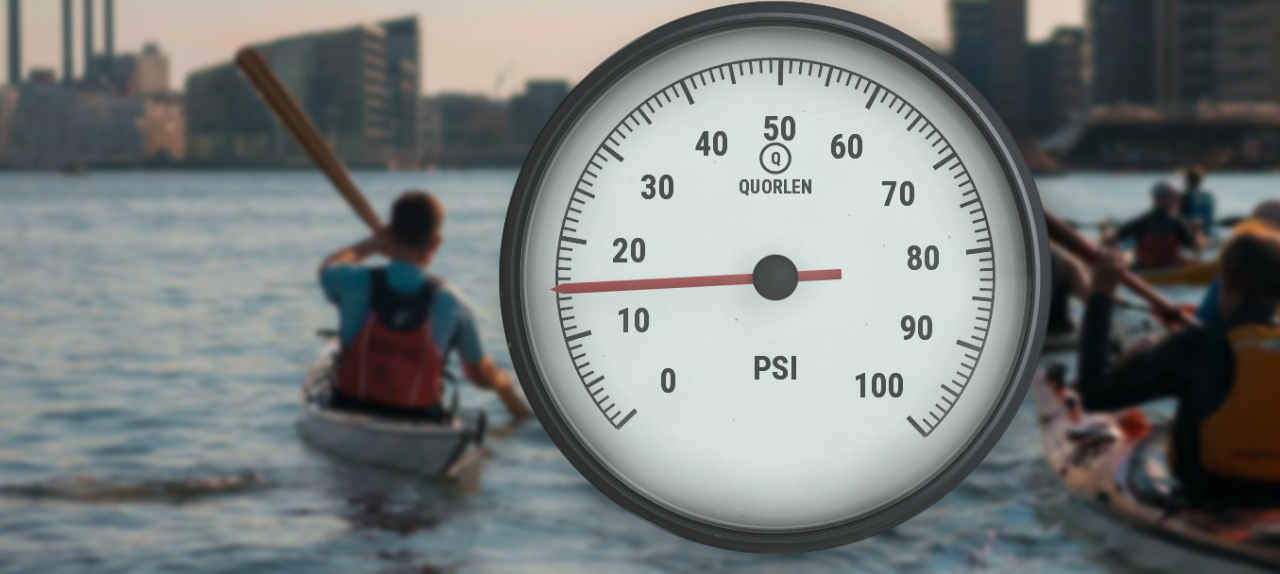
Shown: 15 psi
